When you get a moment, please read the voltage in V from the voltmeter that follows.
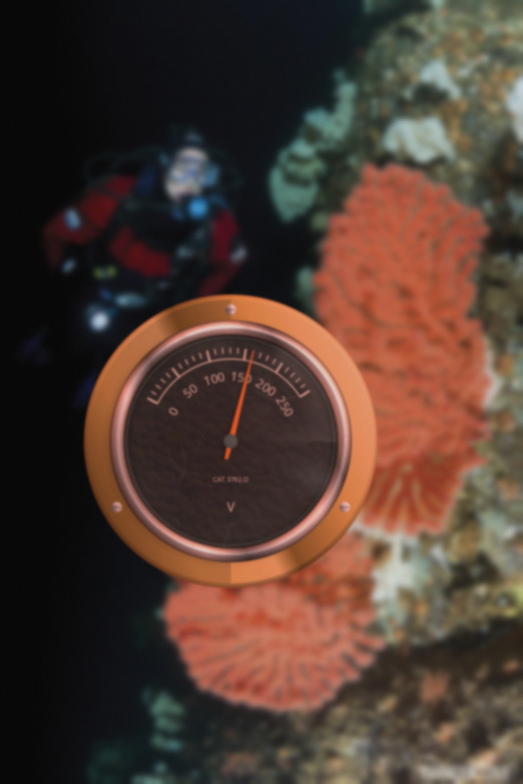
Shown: 160 V
